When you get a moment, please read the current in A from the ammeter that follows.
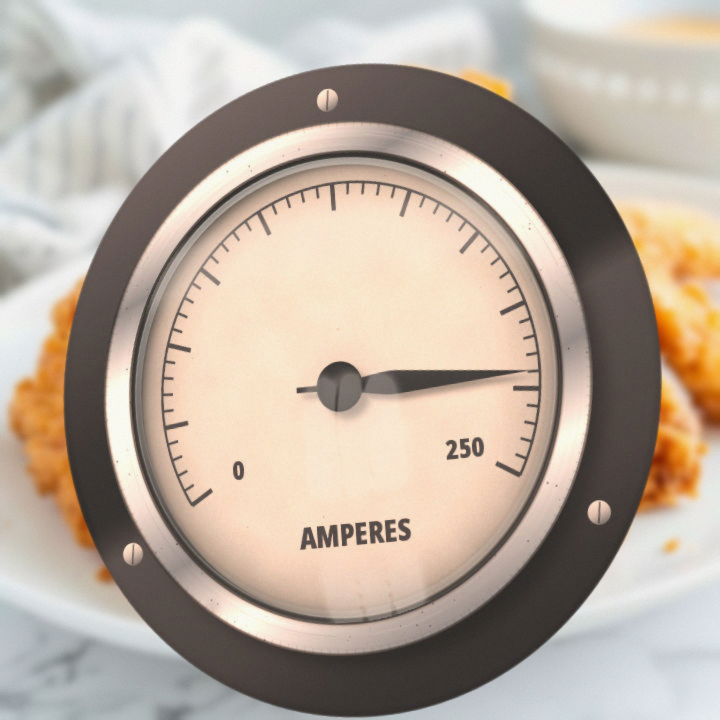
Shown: 220 A
